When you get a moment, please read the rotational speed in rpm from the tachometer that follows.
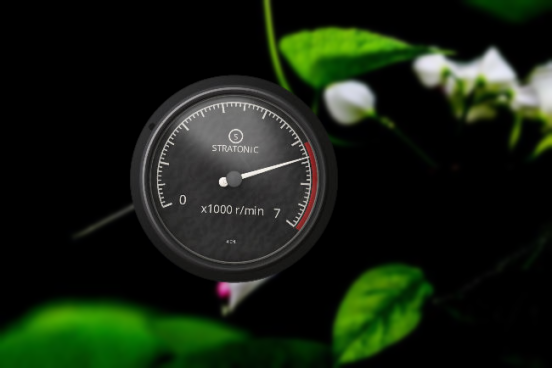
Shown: 5400 rpm
